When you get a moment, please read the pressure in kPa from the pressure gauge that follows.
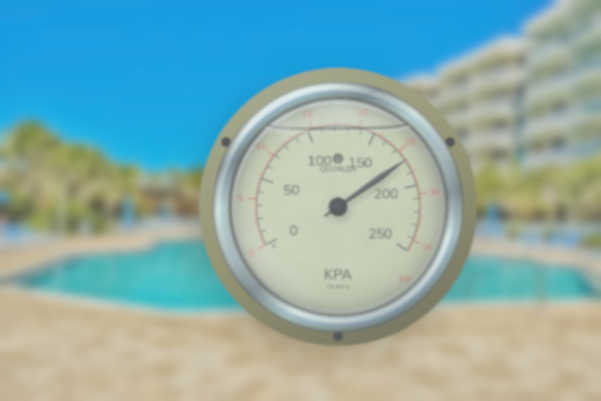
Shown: 180 kPa
